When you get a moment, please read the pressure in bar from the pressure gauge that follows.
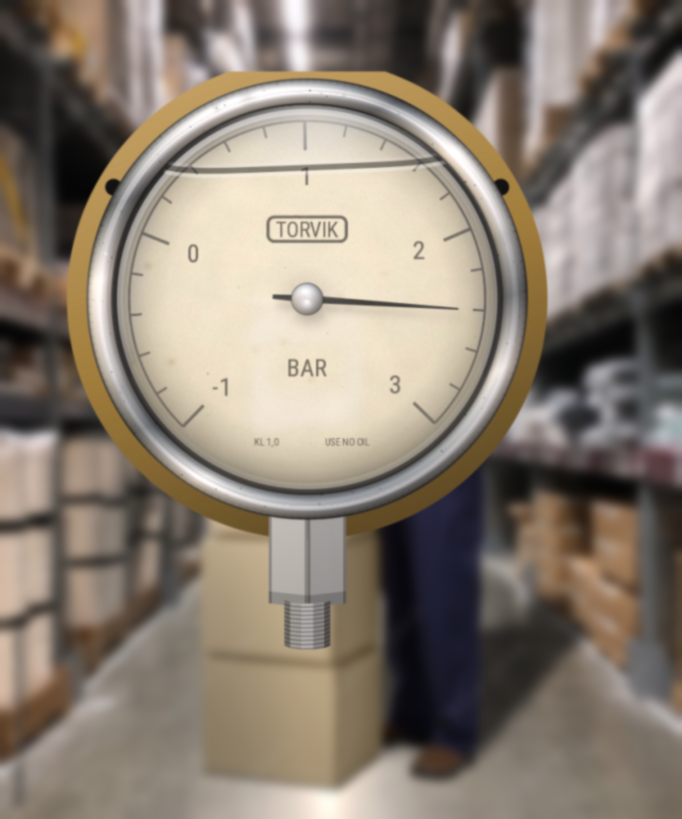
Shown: 2.4 bar
